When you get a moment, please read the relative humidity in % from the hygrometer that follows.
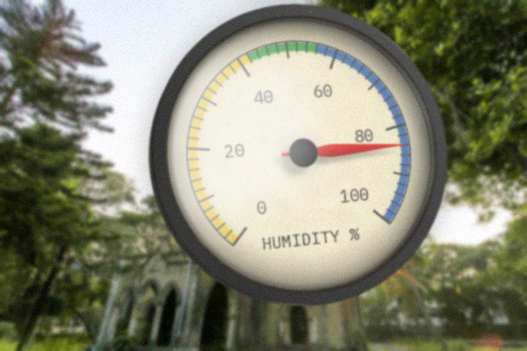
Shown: 84 %
